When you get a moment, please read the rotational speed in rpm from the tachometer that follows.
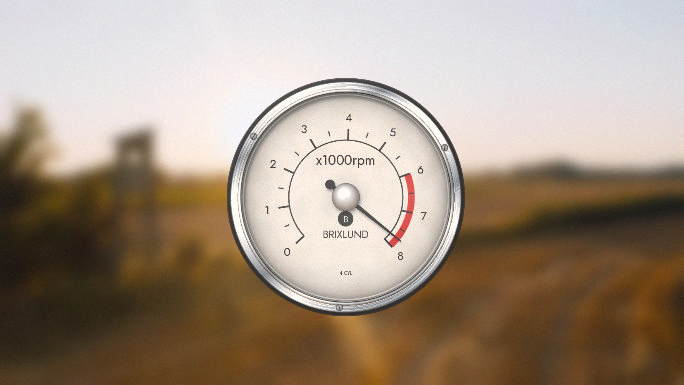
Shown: 7750 rpm
